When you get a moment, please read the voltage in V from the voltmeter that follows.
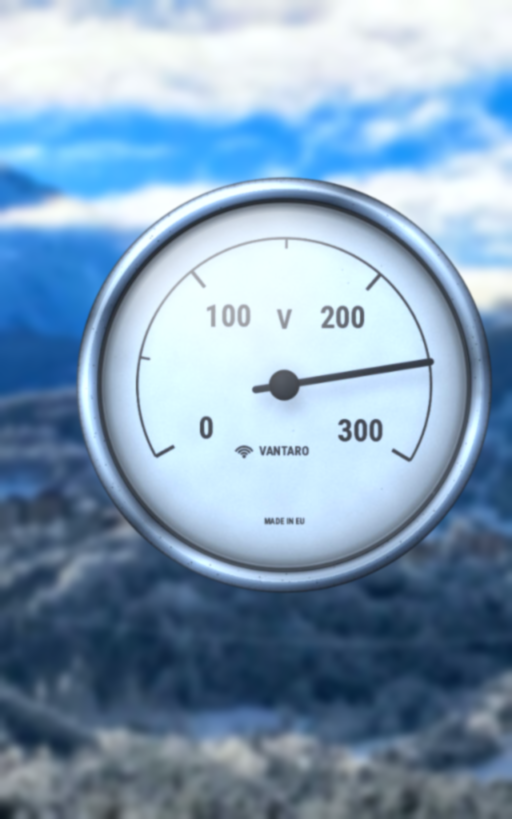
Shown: 250 V
